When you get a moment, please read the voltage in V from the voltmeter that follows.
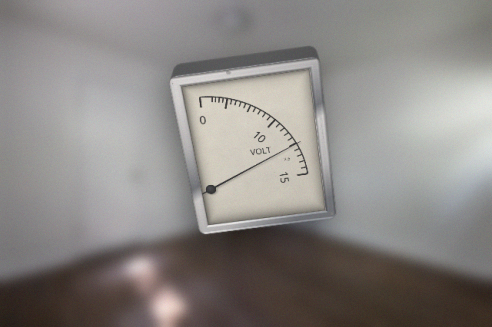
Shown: 12.5 V
